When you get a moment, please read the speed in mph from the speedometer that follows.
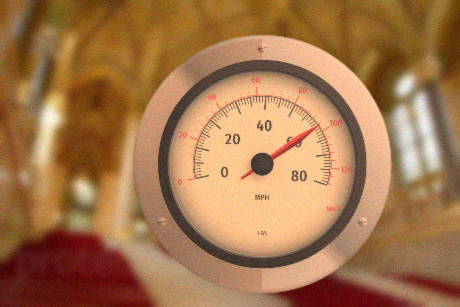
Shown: 60 mph
